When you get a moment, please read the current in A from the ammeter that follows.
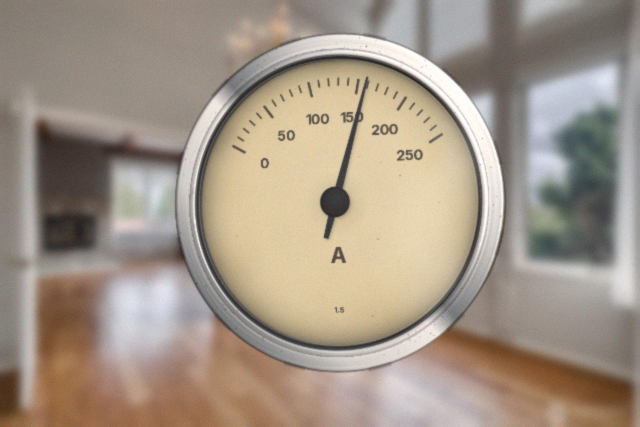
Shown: 160 A
